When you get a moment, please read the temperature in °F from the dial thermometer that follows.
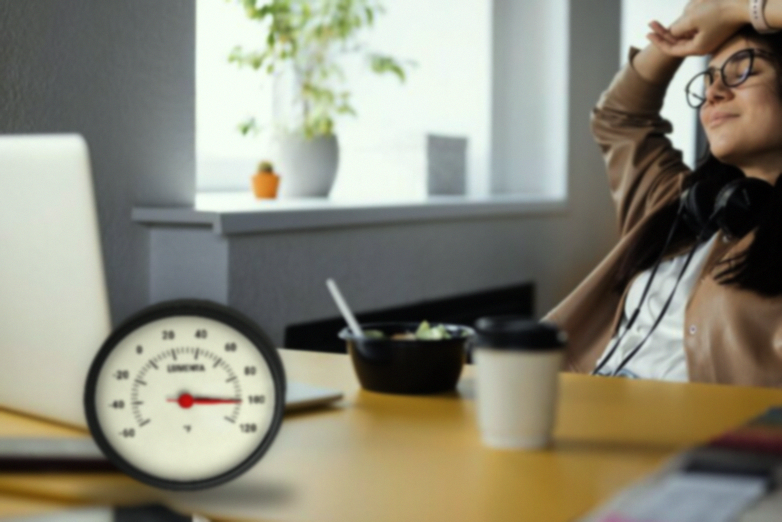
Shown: 100 °F
